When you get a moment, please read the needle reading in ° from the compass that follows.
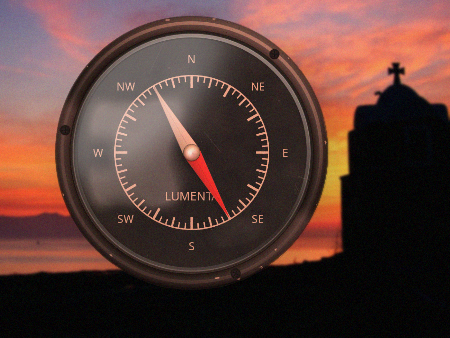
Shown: 150 °
